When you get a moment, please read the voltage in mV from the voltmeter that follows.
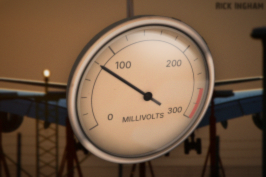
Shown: 80 mV
